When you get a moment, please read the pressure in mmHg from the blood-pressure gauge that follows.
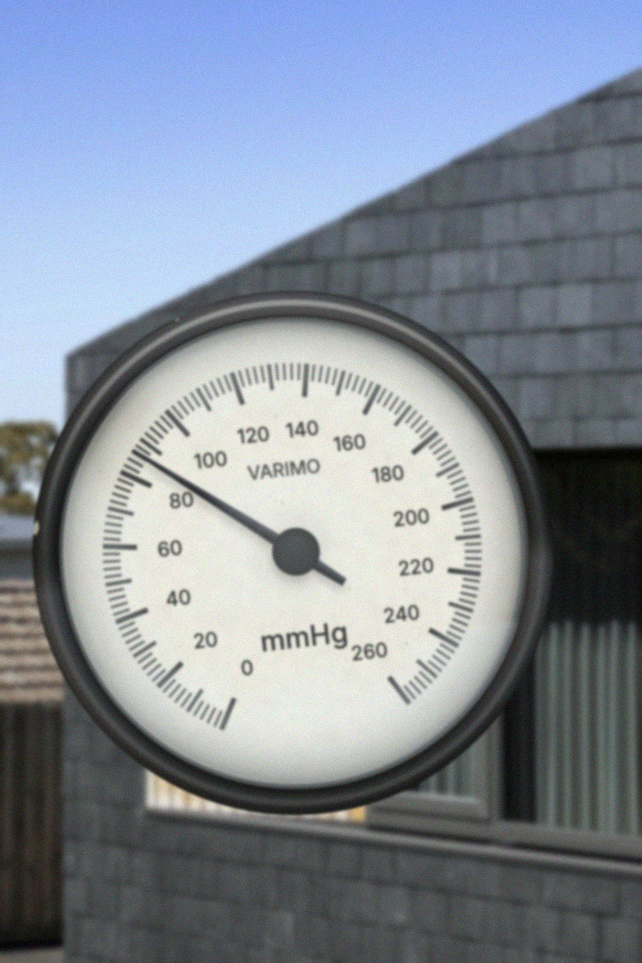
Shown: 86 mmHg
